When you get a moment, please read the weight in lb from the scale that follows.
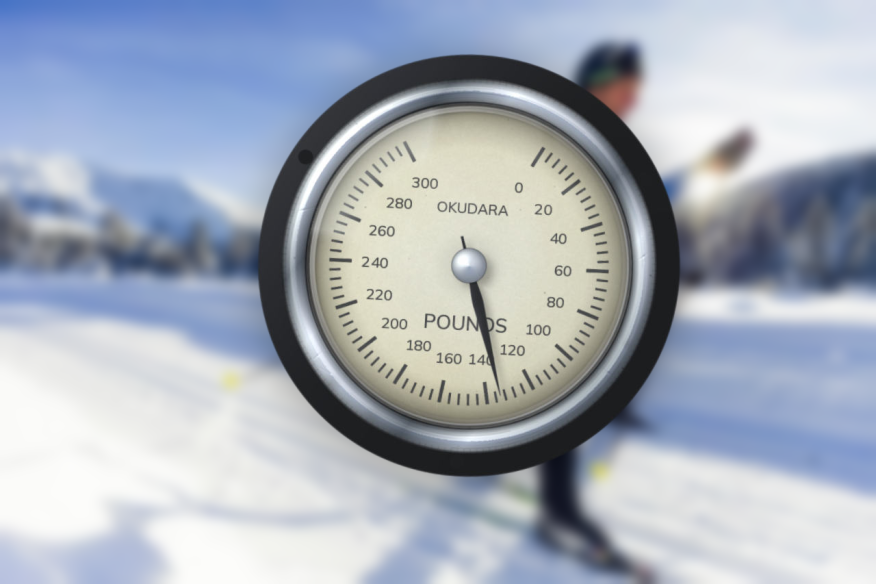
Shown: 134 lb
